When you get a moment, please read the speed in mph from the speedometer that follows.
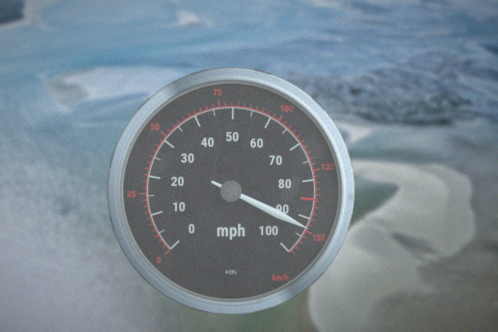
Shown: 92.5 mph
